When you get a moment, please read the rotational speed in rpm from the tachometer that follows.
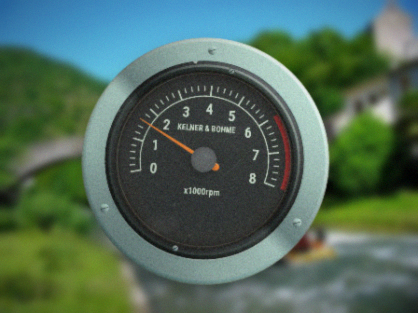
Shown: 1600 rpm
